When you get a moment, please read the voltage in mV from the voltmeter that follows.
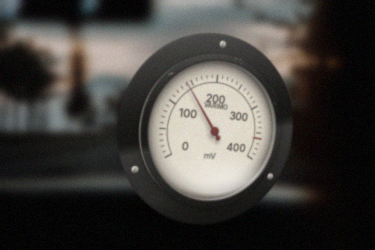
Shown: 140 mV
